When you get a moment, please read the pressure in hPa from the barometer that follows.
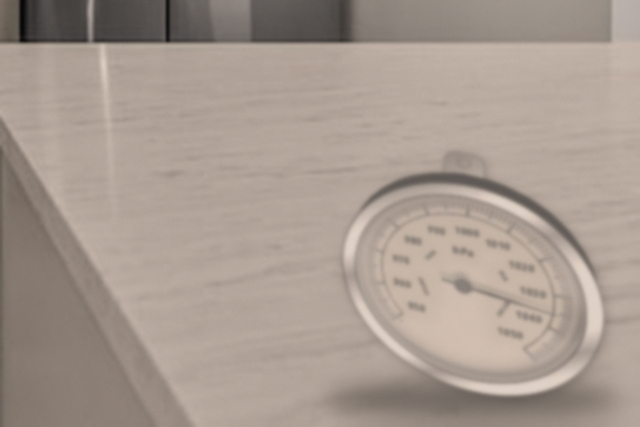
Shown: 1035 hPa
